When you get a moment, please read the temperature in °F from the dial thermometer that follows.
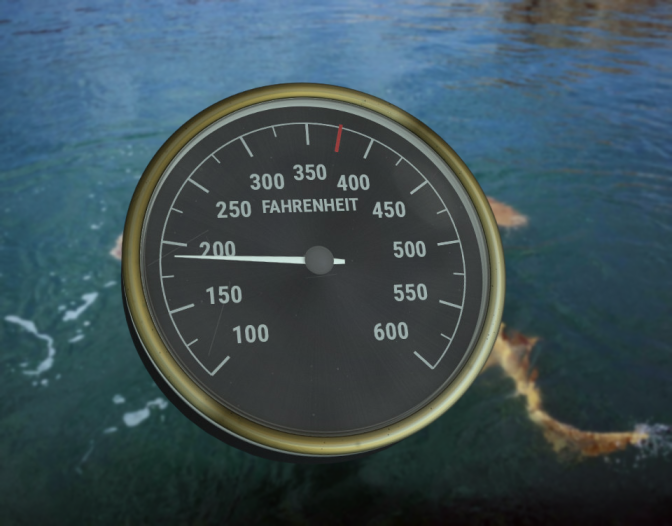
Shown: 187.5 °F
